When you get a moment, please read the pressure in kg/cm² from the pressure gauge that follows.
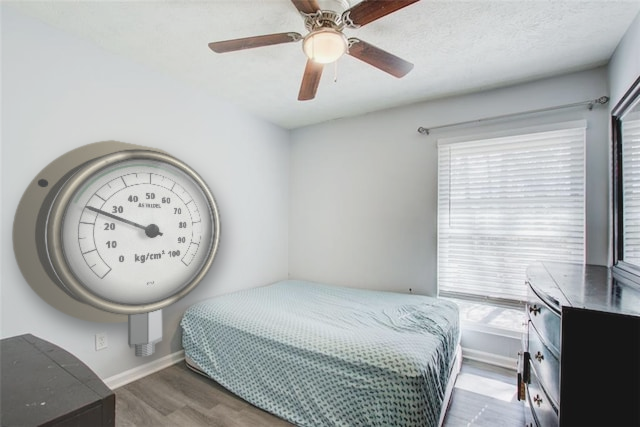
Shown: 25 kg/cm²
